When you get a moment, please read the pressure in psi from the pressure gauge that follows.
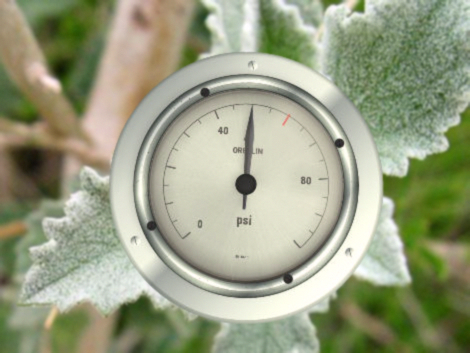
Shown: 50 psi
